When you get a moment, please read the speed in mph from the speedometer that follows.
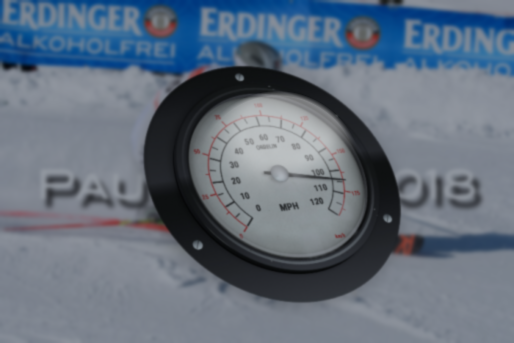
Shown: 105 mph
